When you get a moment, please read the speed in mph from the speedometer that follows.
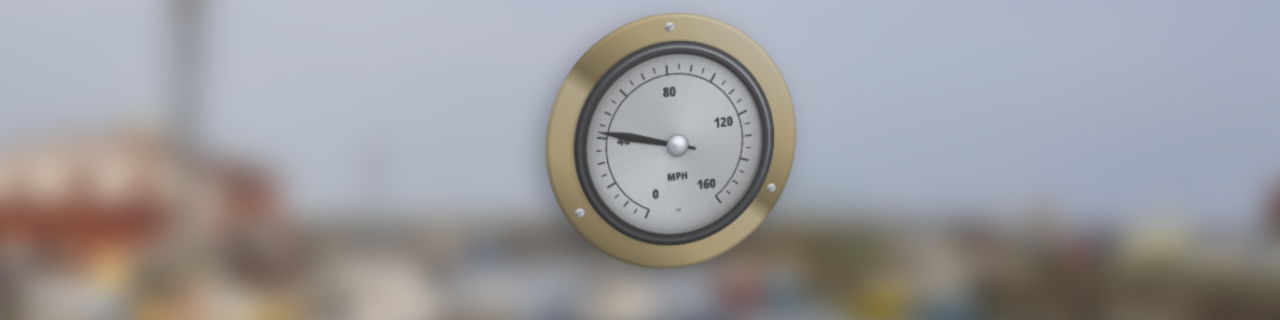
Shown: 42.5 mph
